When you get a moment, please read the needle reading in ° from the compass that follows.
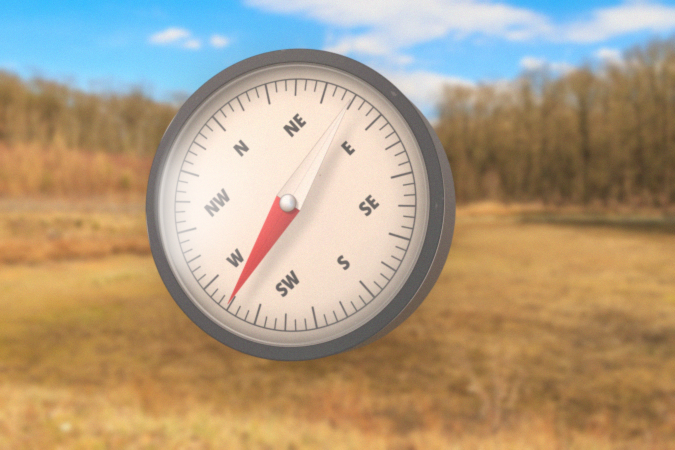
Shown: 255 °
